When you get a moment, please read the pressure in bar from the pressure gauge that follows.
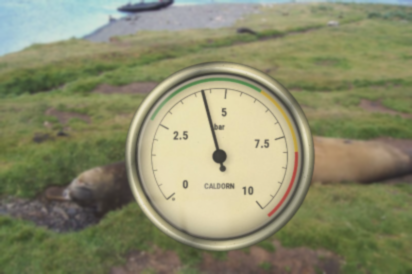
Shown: 4.25 bar
